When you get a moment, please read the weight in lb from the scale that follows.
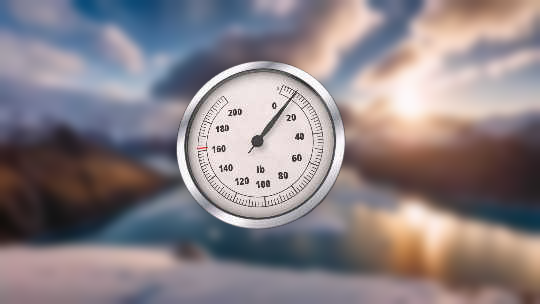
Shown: 10 lb
